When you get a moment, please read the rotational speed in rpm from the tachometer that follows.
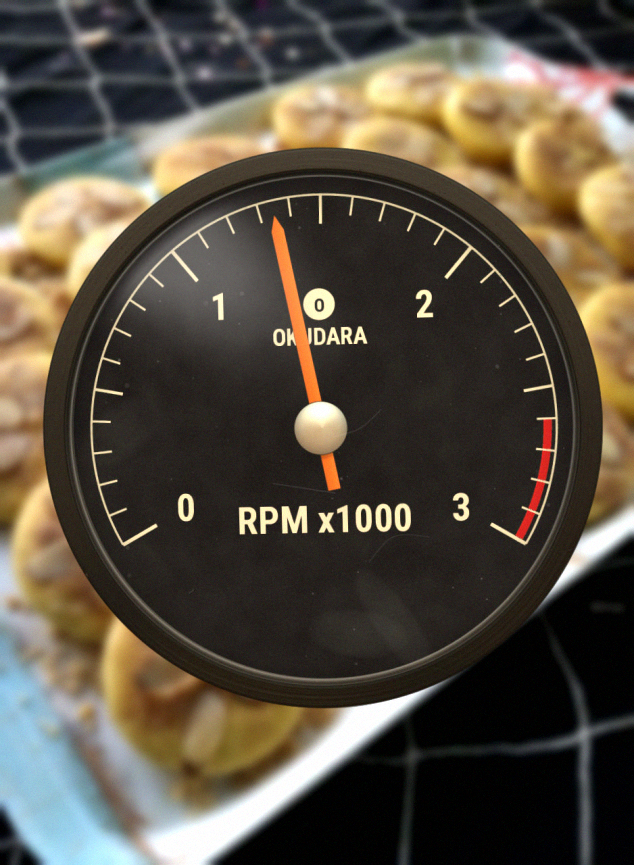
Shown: 1350 rpm
